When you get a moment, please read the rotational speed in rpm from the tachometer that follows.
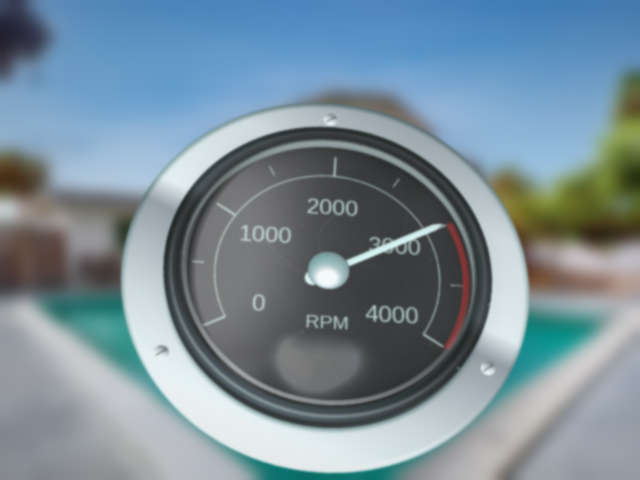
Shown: 3000 rpm
